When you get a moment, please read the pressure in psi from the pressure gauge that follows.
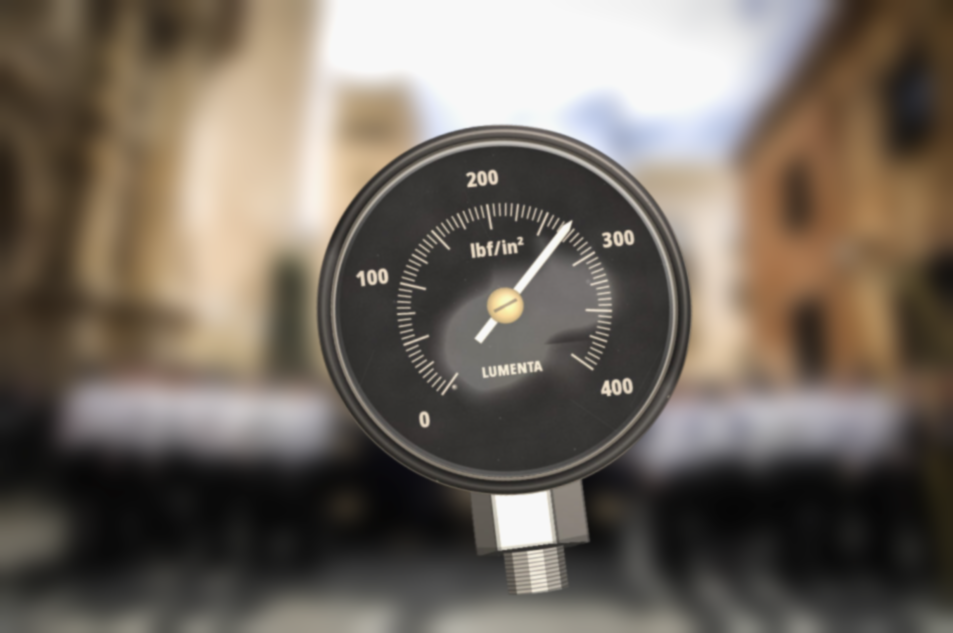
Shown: 270 psi
